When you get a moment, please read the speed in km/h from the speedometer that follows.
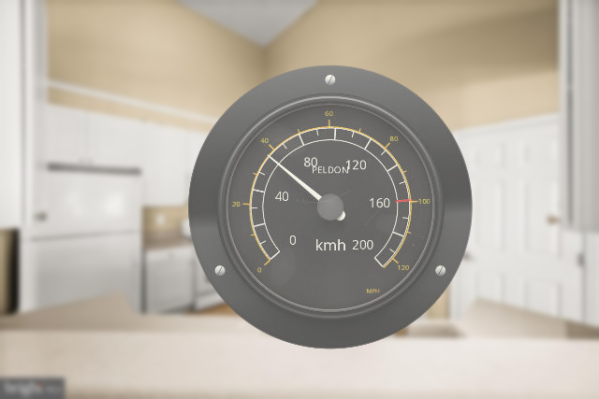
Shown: 60 km/h
